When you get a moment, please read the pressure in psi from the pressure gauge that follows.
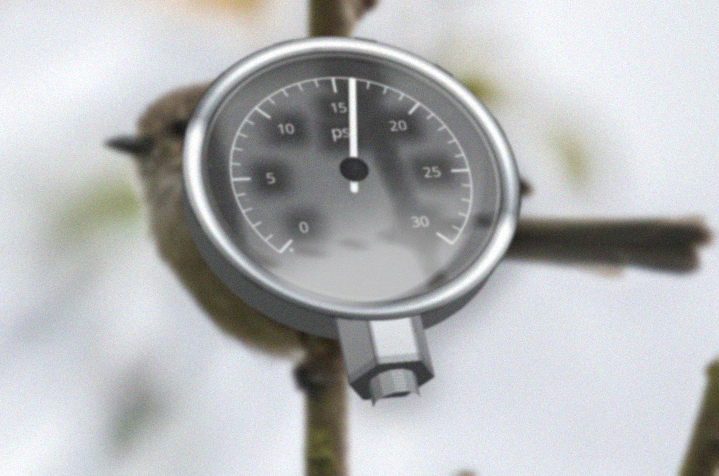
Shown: 16 psi
